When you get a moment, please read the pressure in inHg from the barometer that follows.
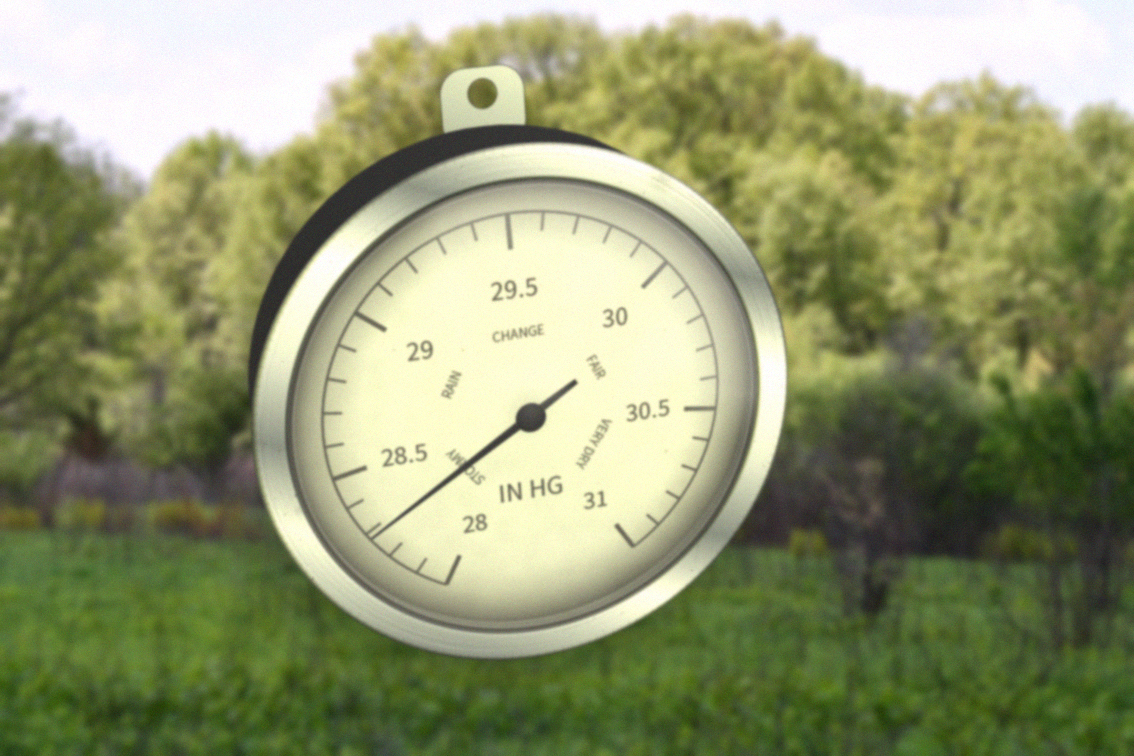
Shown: 28.3 inHg
